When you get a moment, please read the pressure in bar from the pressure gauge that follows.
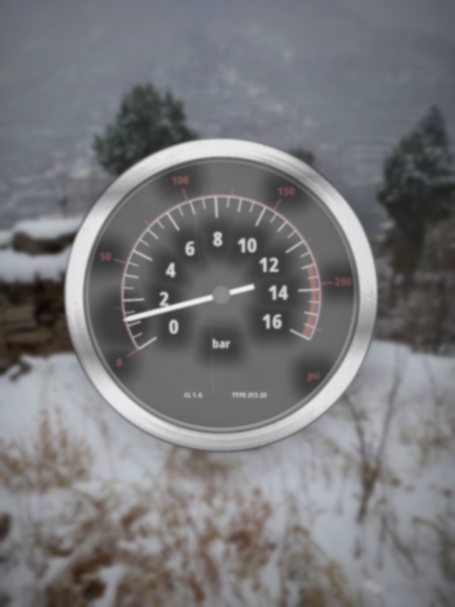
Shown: 1.25 bar
